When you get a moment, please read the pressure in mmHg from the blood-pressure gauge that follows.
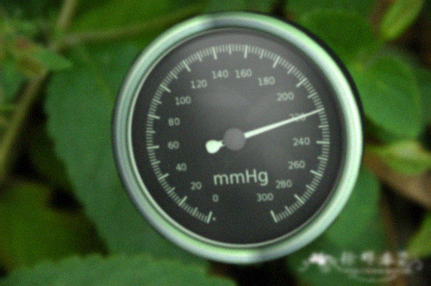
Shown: 220 mmHg
